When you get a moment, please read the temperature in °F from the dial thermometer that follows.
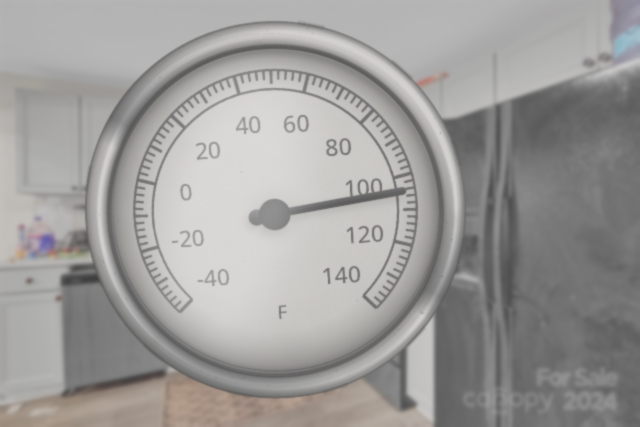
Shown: 104 °F
